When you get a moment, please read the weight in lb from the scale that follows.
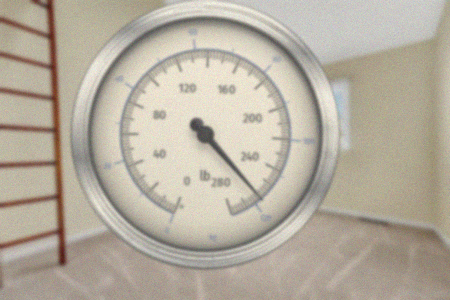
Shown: 260 lb
